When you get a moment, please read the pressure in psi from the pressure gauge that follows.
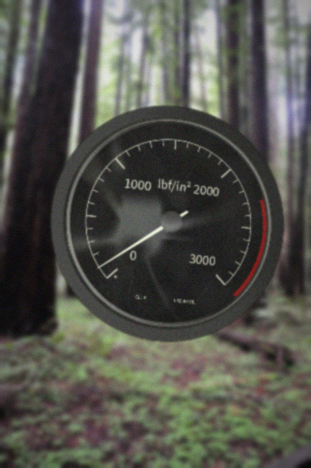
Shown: 100 psi
